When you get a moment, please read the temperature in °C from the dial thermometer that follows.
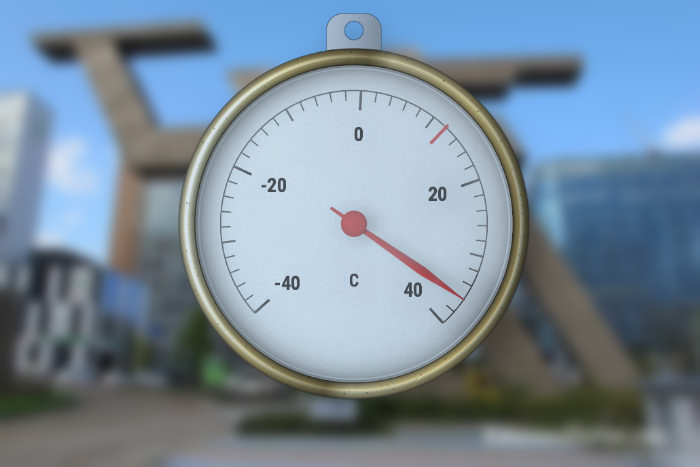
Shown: 36 °C
